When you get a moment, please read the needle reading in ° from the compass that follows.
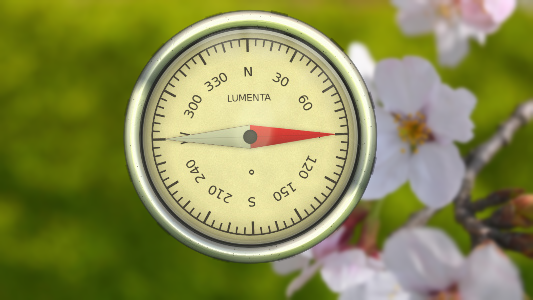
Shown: 90 °
